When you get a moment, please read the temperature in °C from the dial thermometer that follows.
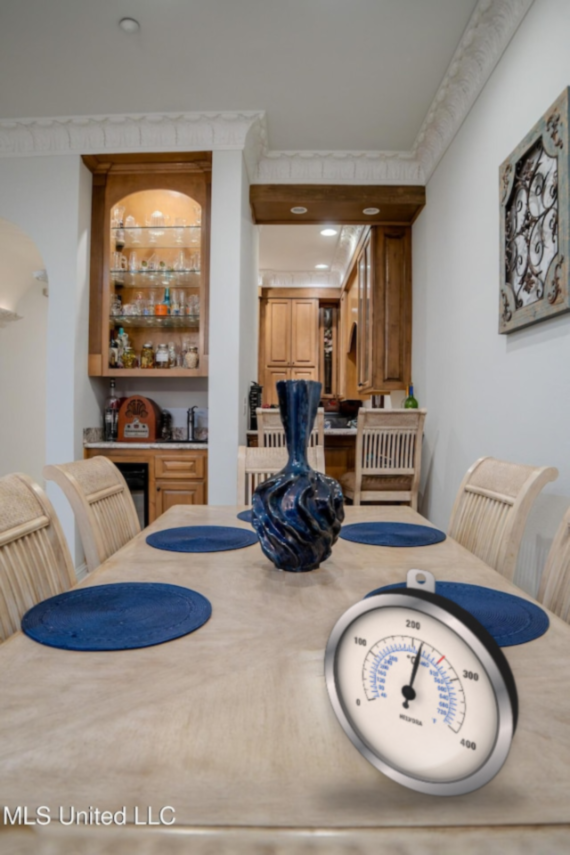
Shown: 220 °C
